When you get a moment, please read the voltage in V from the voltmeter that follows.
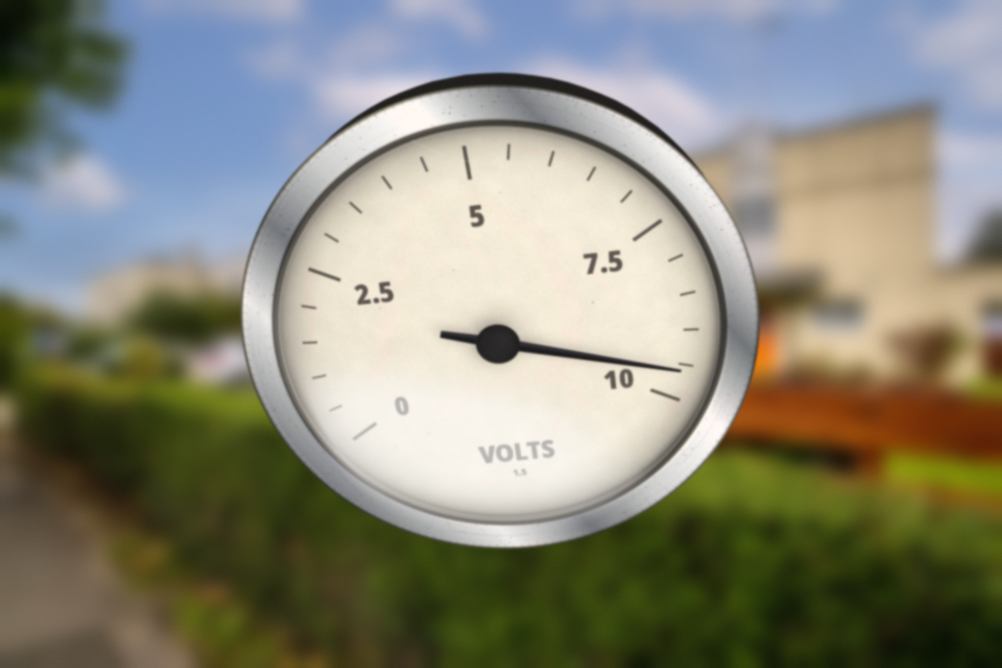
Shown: 9.5 V
